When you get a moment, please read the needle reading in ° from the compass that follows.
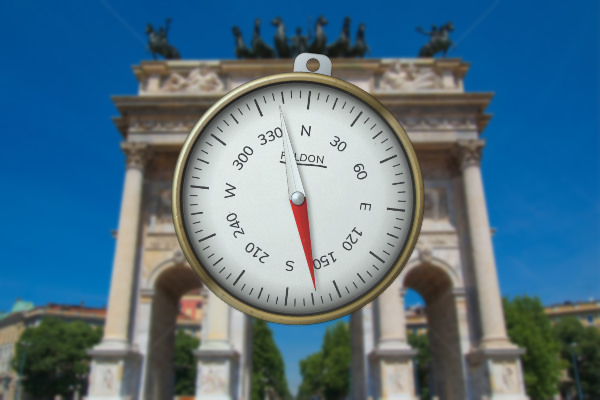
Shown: 162.5 °
